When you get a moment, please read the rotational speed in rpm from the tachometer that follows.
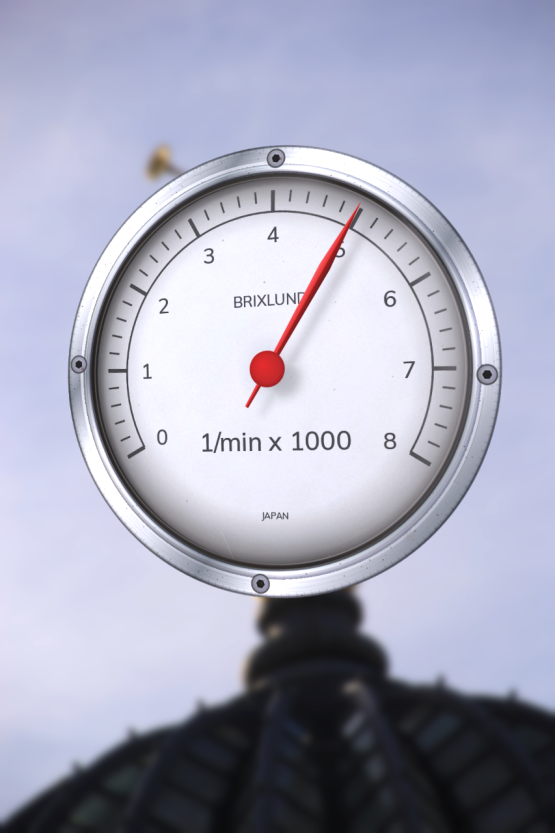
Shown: 5000 rpm
